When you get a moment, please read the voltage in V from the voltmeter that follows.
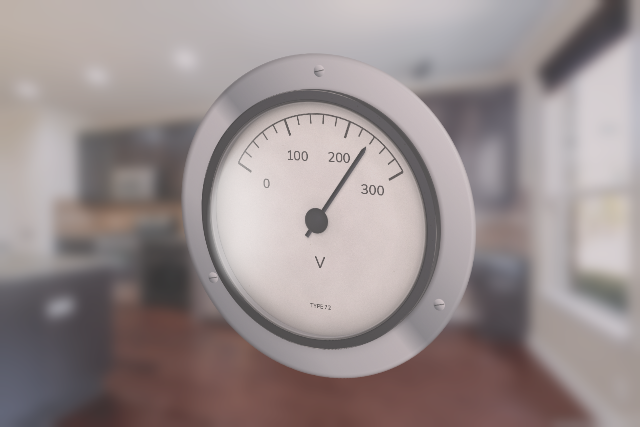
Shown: 240 V
